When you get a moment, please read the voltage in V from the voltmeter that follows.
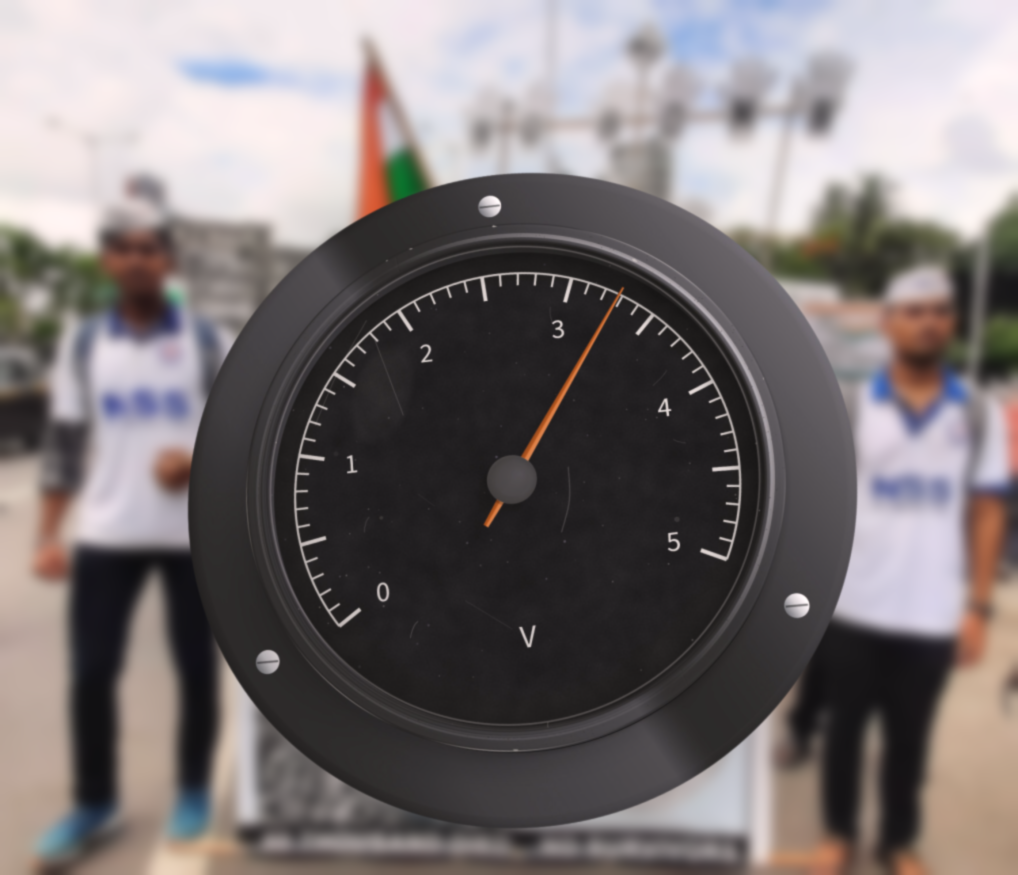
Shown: 3.3 V
